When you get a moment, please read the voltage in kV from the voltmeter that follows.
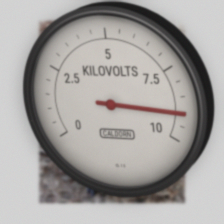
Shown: 9 kV
